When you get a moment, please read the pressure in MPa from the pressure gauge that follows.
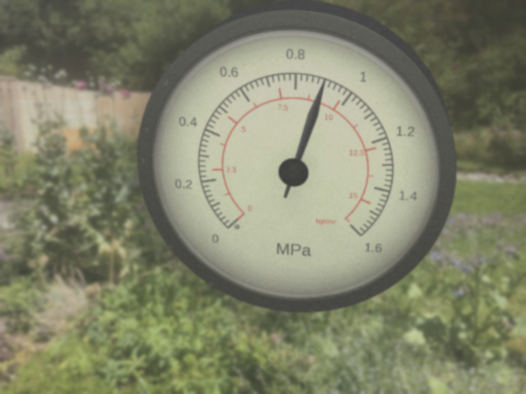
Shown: 0.9 MPa
